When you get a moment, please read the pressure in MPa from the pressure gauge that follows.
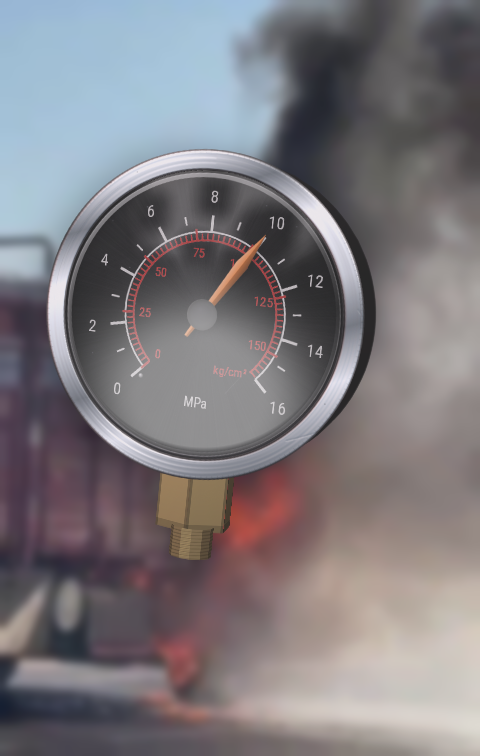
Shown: 10 MPa
